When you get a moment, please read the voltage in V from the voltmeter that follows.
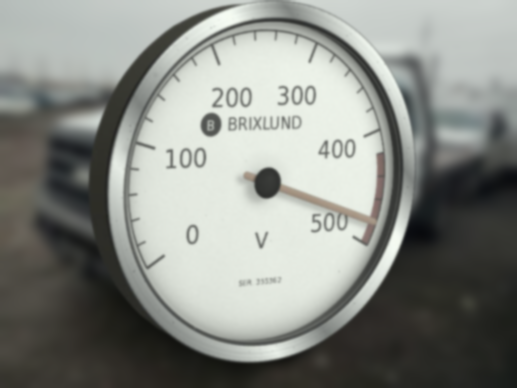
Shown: 480 V
